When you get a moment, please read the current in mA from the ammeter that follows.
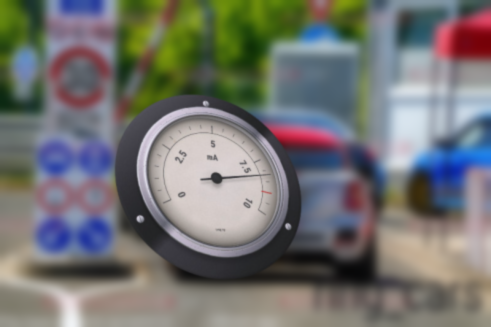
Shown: 8.25 mA
